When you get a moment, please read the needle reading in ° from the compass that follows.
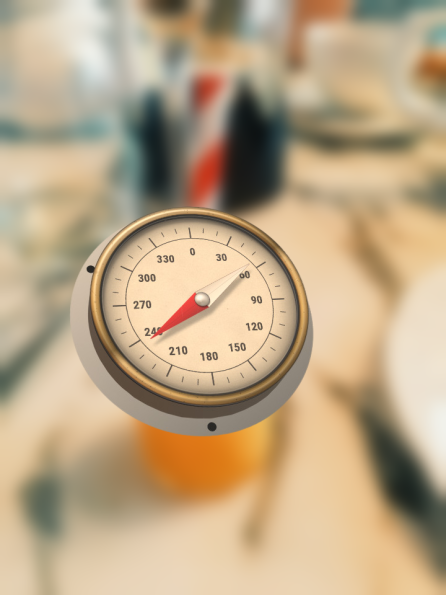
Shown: 235 °
